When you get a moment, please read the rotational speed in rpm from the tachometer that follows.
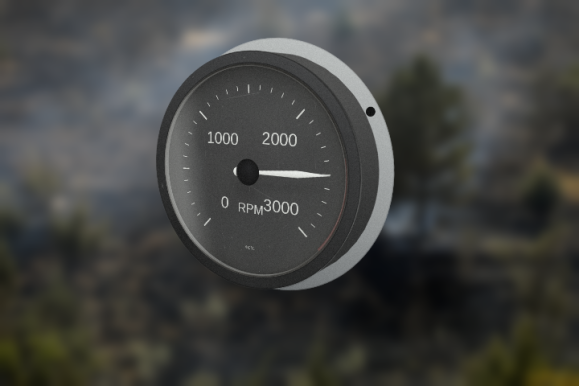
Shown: 2500 rpm
